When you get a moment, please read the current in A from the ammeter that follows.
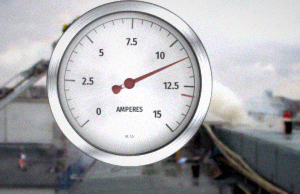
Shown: 11 A
